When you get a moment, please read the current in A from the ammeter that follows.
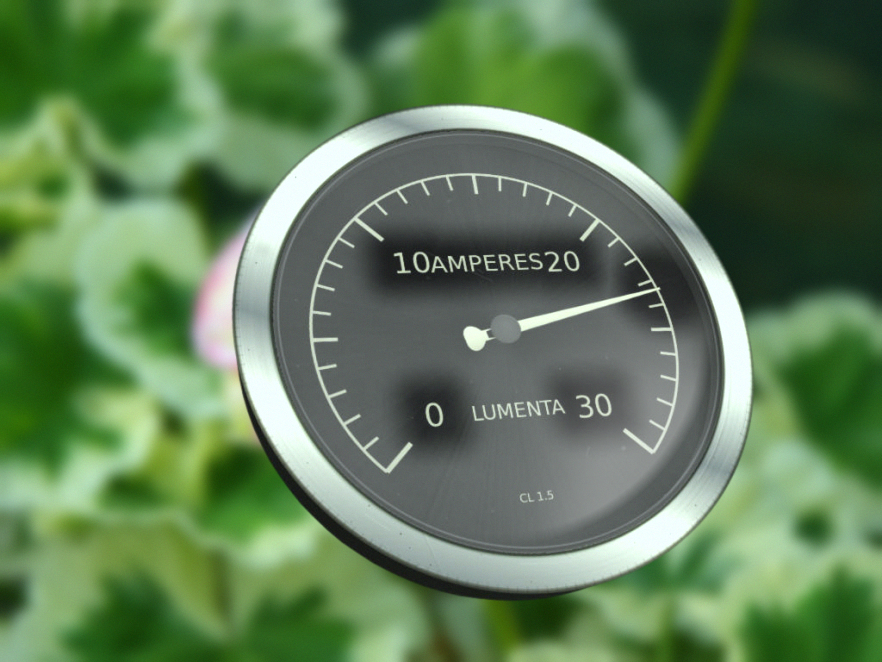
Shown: 23.5 A
